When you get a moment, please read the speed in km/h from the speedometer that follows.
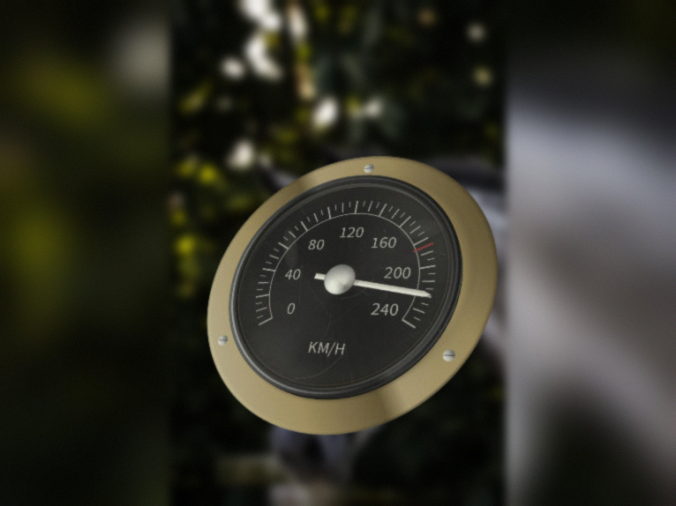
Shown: 220 km/h
